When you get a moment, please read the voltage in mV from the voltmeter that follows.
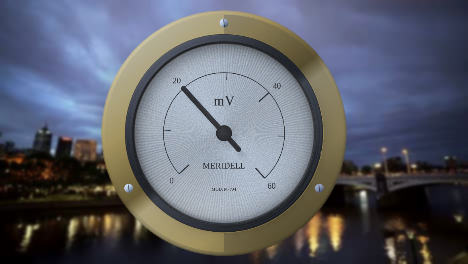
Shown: 20 mV
